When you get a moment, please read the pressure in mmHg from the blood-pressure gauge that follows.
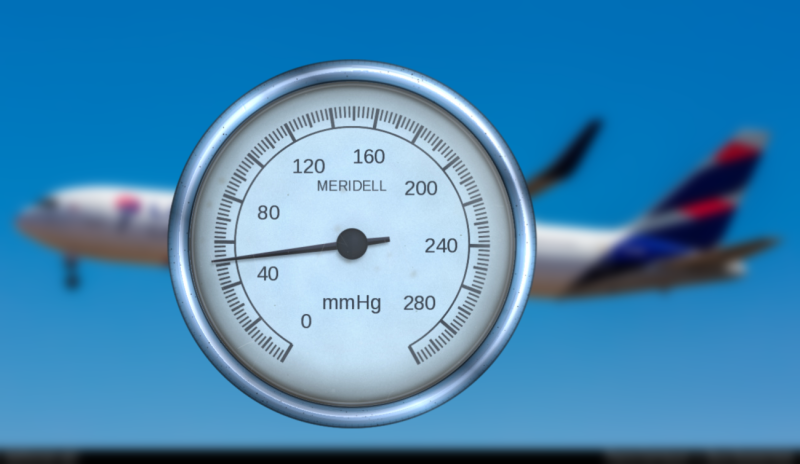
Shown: 52 mmHg
